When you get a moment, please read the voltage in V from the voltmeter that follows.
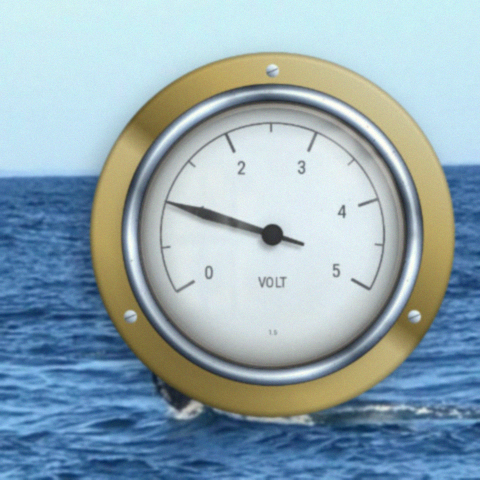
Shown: 1 V
